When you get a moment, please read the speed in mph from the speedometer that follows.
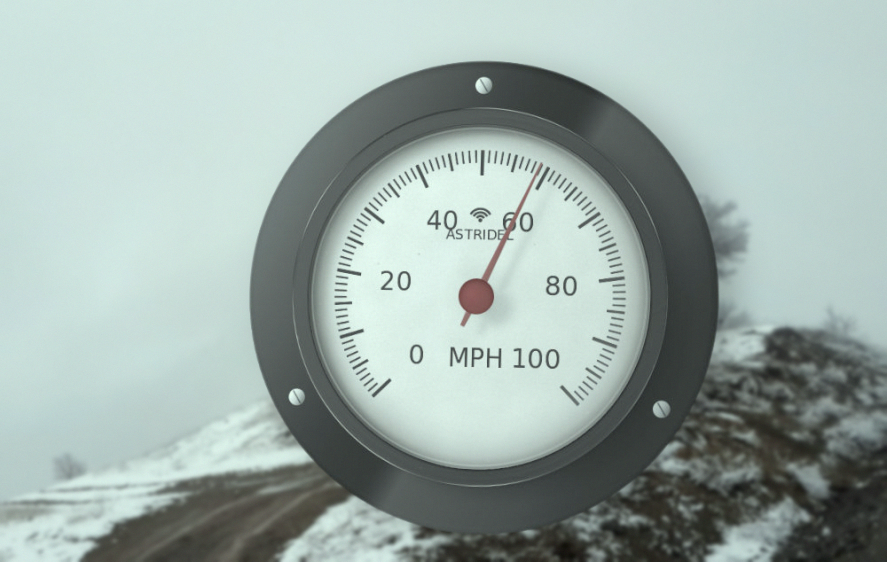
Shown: 59 mph
